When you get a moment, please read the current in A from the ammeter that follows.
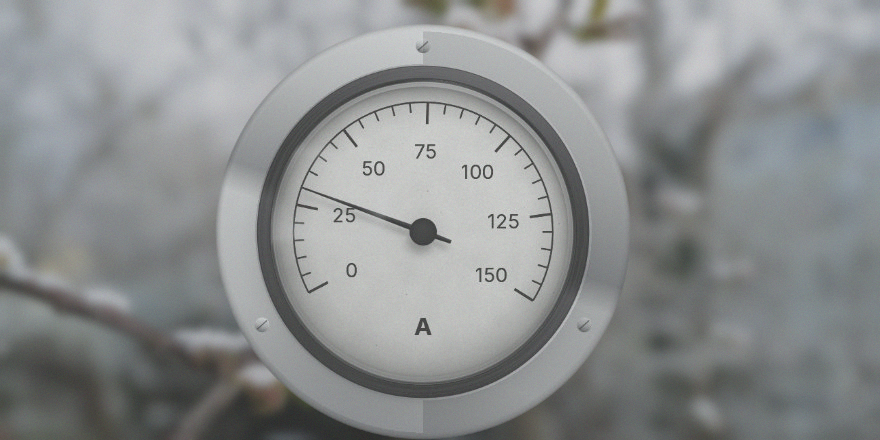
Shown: 30 A
